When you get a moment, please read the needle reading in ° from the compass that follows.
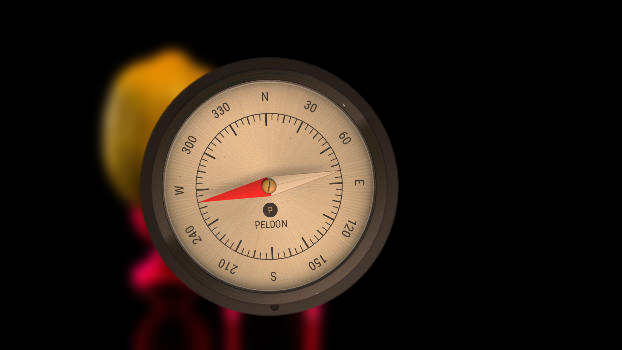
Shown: 260 °
